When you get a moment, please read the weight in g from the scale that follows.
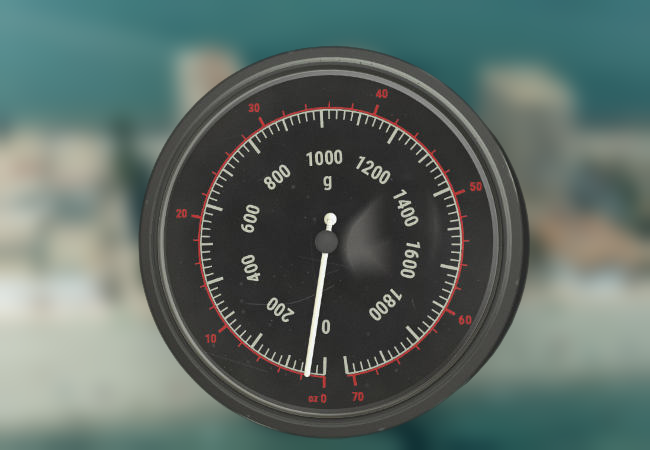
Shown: 40 g
